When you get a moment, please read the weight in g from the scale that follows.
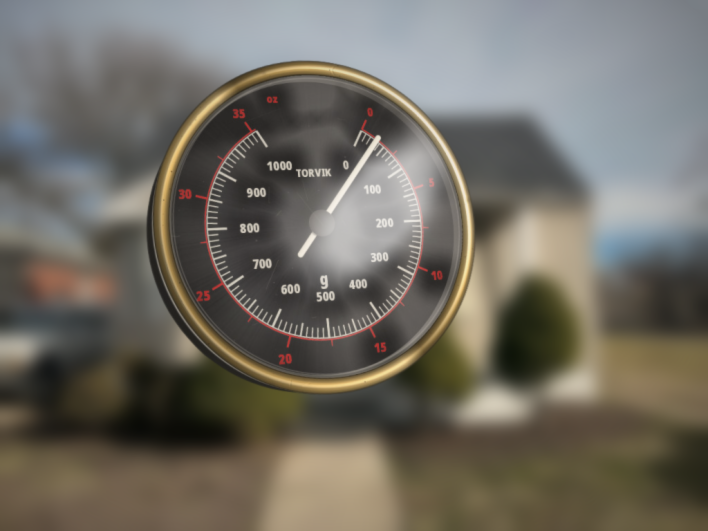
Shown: 30 g
